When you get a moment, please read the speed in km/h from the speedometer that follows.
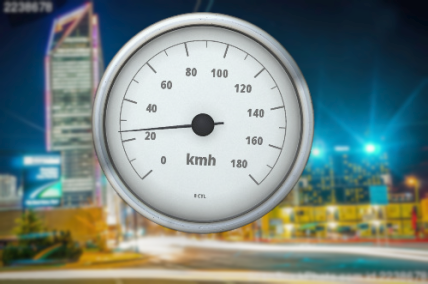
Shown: 25 km/h
